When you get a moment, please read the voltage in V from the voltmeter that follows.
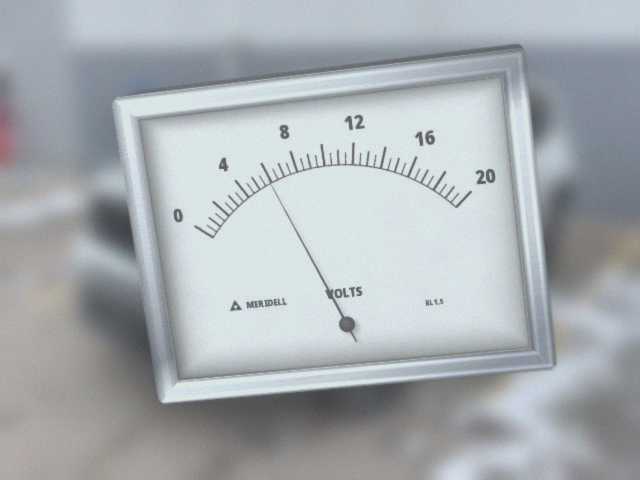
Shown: 6 V
